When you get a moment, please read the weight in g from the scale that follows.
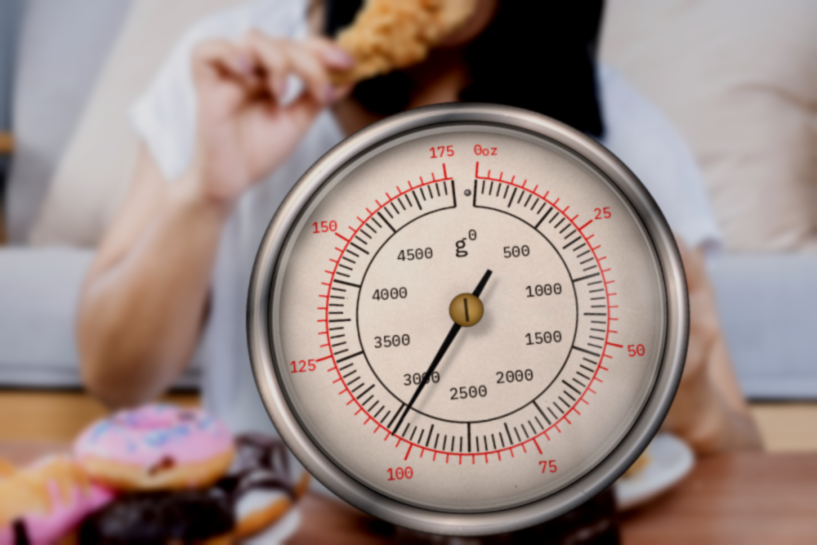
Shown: 2950 g
